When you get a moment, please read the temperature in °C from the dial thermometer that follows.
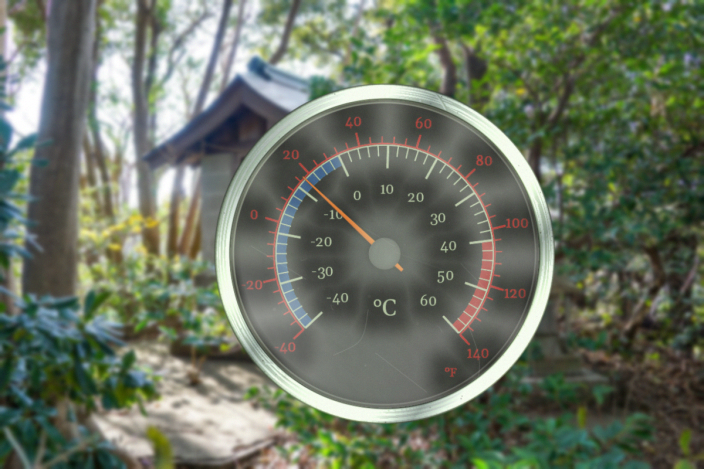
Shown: -8 °C
